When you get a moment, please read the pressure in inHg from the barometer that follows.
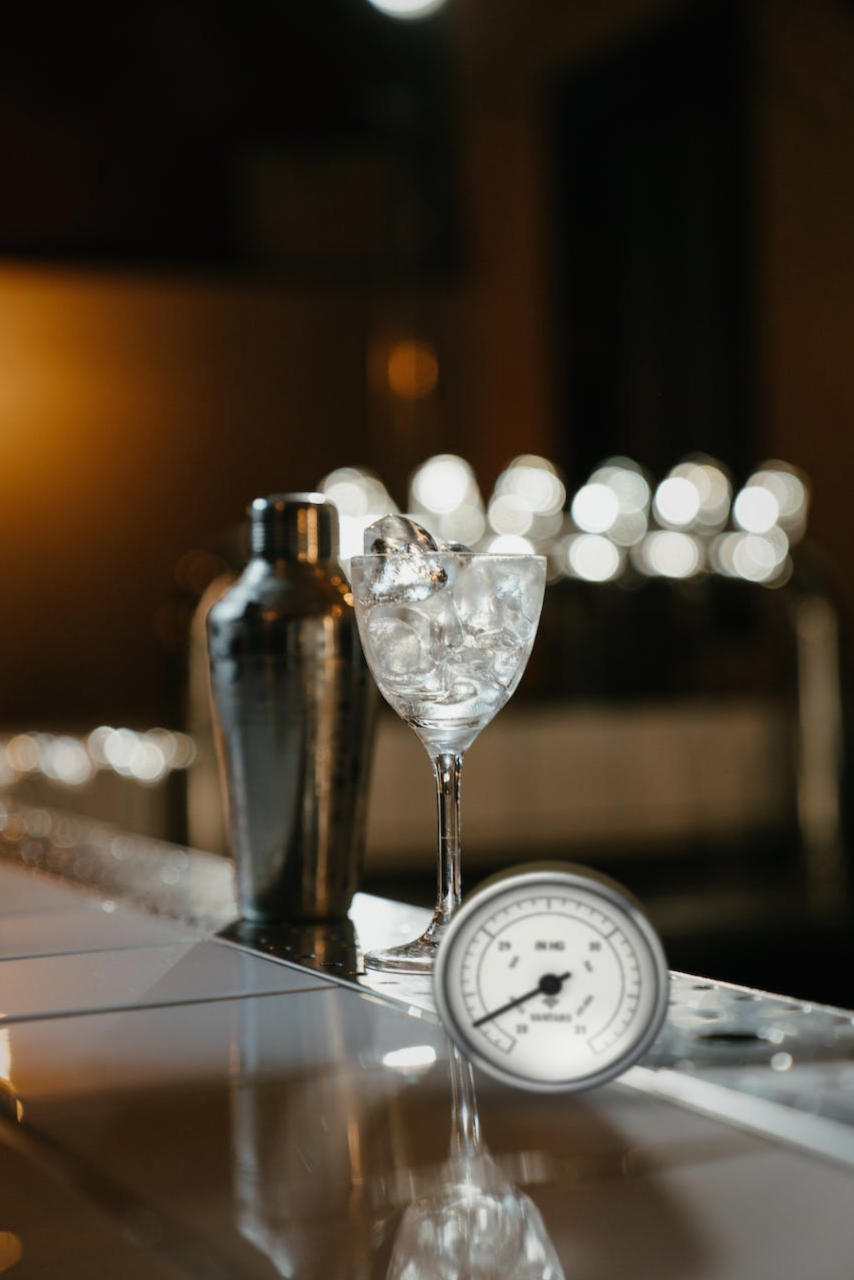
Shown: 28.3 inHg
